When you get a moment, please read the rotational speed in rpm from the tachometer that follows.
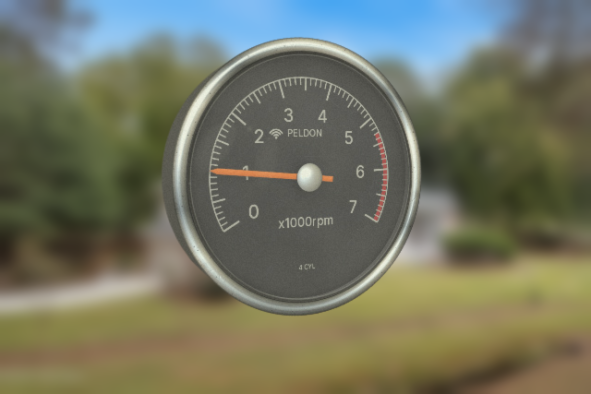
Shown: 1000 rpm
